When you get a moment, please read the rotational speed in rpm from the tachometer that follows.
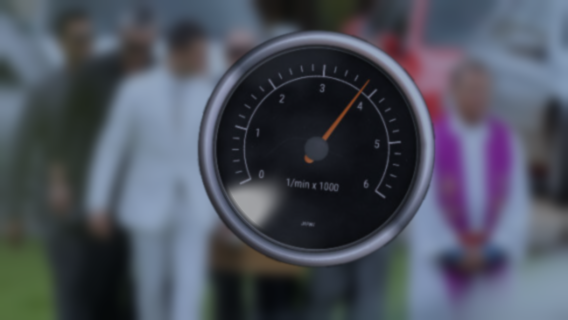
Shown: 3800 rpm
